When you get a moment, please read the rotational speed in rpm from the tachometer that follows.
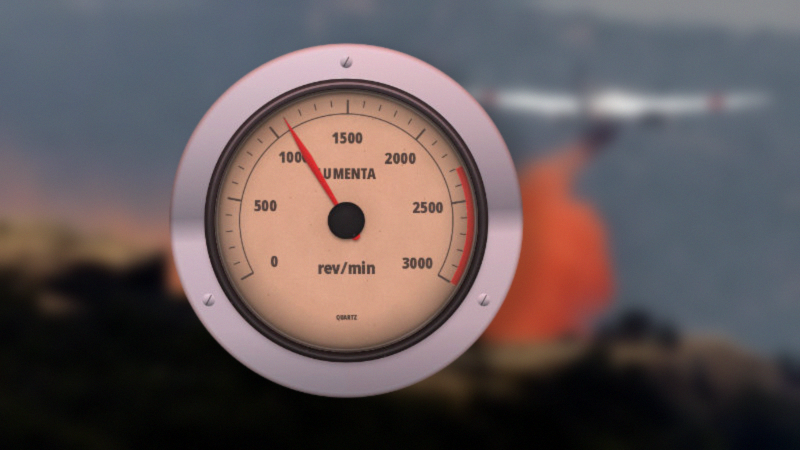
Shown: 1100 rpm
